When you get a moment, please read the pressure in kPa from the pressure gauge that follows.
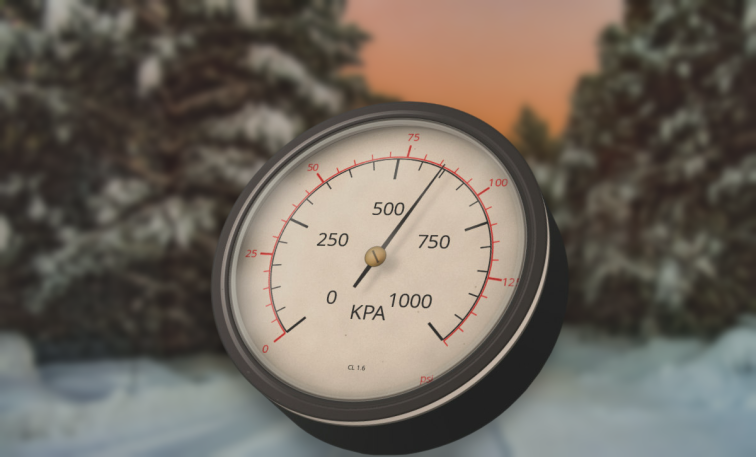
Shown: 600 kPa
